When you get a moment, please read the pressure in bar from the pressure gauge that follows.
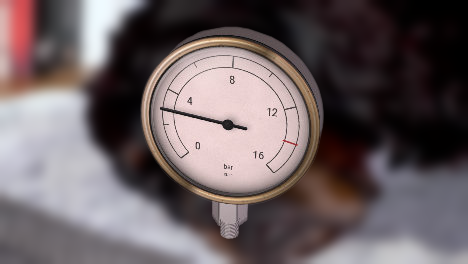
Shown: 3 bar
